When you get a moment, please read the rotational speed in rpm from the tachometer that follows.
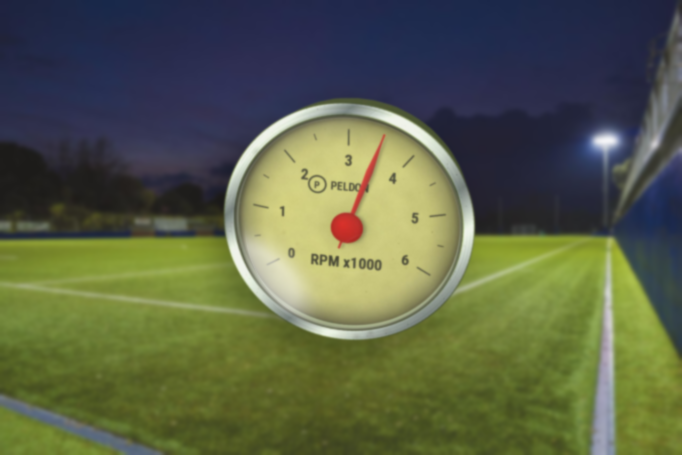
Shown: 3500 rpm
